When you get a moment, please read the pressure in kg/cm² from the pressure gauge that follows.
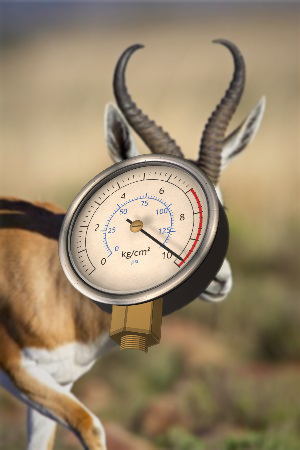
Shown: 9.8 kg/cm²
